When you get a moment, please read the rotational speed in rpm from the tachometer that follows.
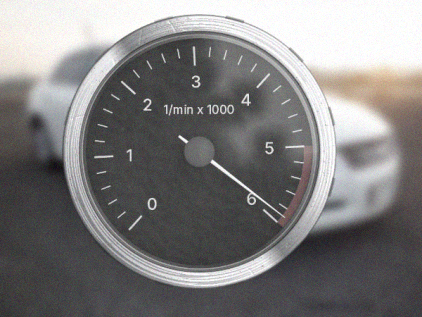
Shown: 5900 rpm
